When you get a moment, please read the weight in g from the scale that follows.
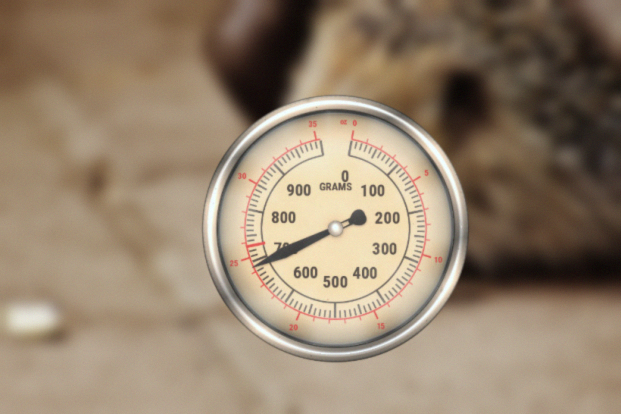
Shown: 690 g
